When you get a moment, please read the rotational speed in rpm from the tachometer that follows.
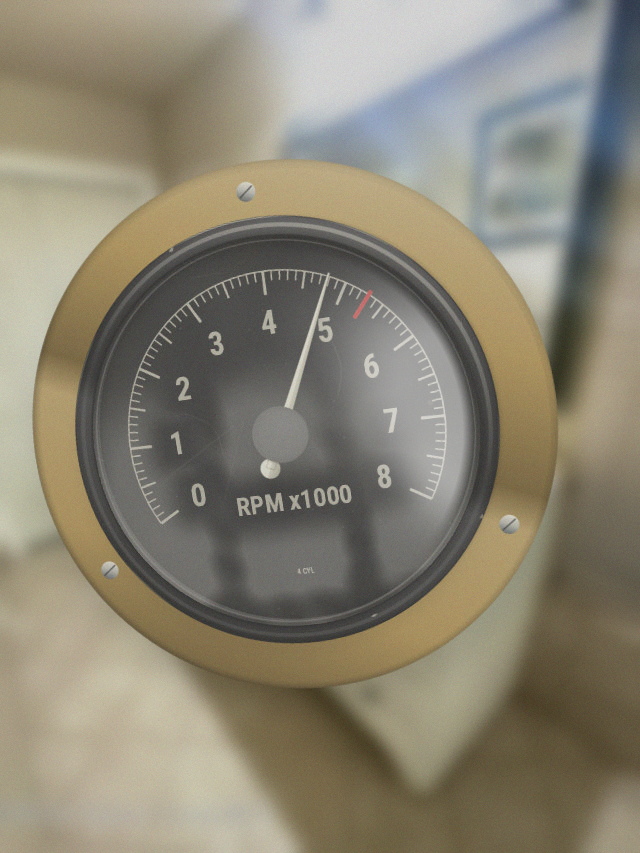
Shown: 4800 rpm
